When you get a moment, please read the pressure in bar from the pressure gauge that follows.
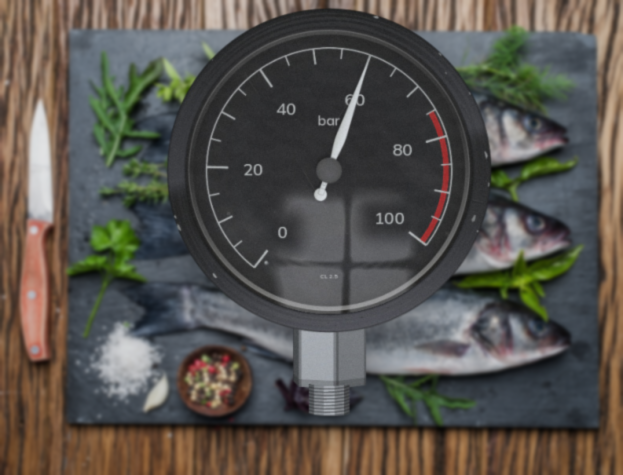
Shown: 60 bar
